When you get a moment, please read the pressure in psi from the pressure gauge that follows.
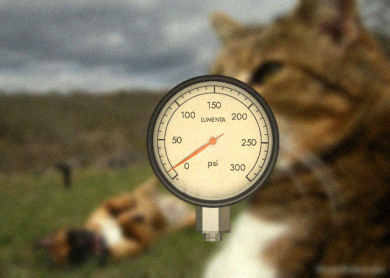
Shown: 10 psi
